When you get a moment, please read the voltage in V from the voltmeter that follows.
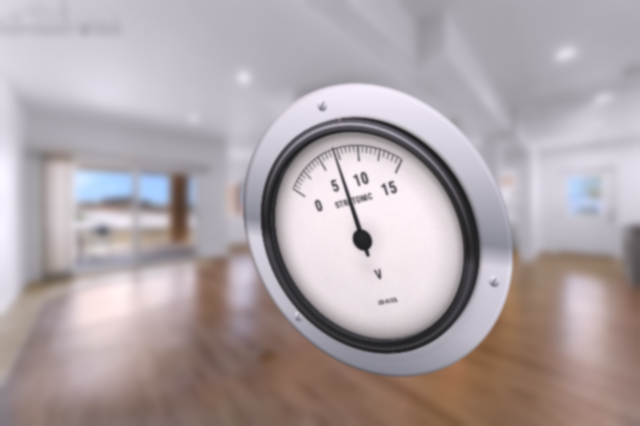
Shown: 7.5 V
